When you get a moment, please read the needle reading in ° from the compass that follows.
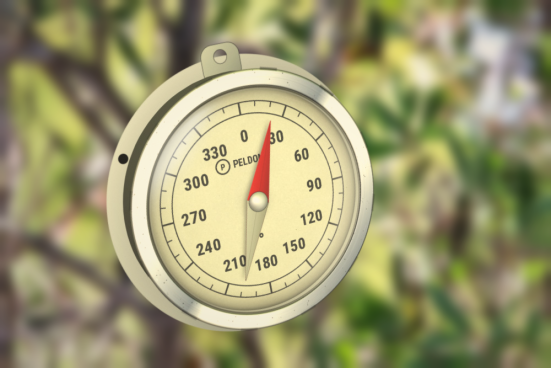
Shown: 20 °
